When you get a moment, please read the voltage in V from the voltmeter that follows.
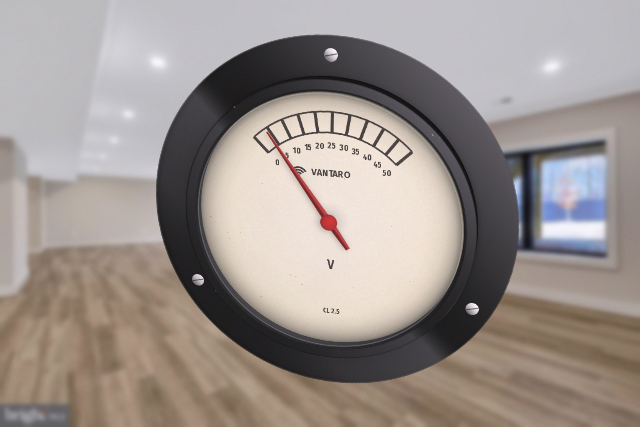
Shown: 5 V
